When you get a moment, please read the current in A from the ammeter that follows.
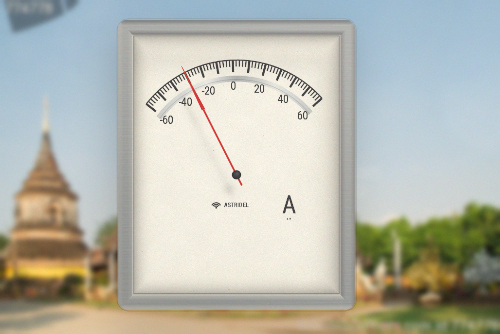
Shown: -30 A
